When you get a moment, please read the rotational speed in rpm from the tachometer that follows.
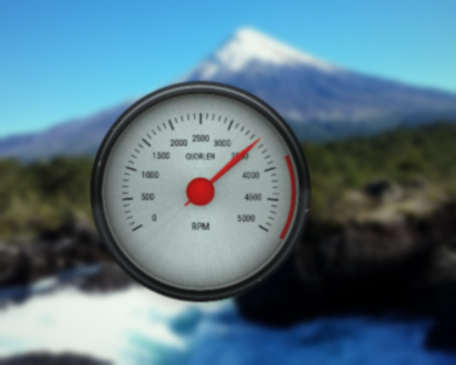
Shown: 3500 rpm
